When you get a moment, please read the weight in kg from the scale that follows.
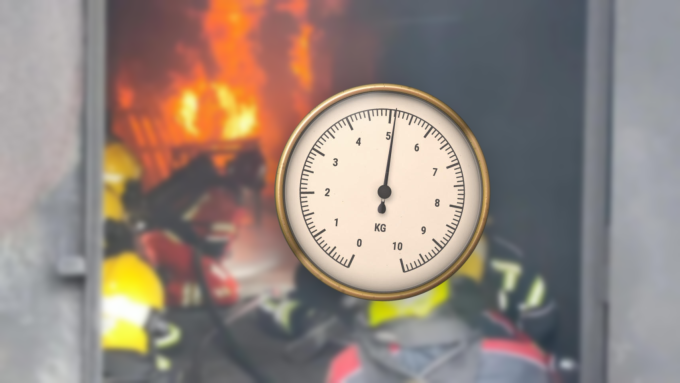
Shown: 5.1 kg
